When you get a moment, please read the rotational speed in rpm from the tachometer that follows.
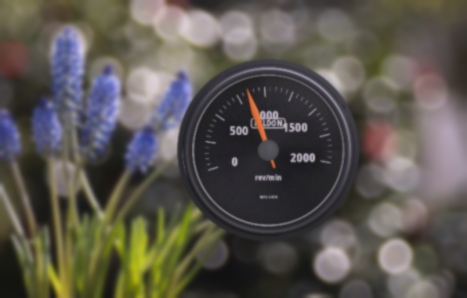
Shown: 850 rpm
